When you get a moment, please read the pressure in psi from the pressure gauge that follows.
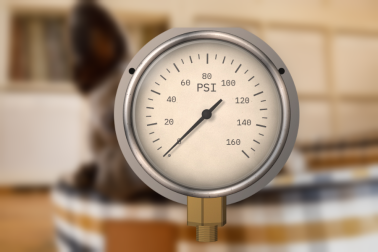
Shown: 0 psi
